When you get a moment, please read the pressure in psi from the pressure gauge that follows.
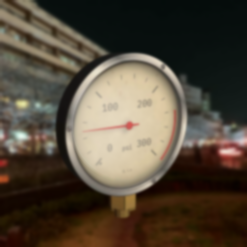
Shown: 50 psi
